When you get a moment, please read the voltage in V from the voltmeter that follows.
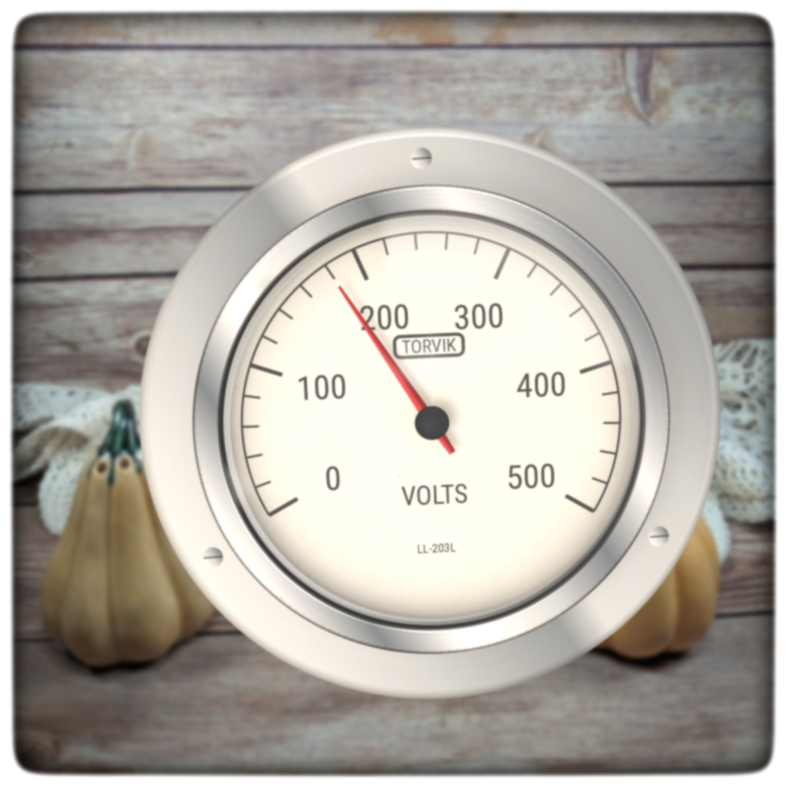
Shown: 180 V
